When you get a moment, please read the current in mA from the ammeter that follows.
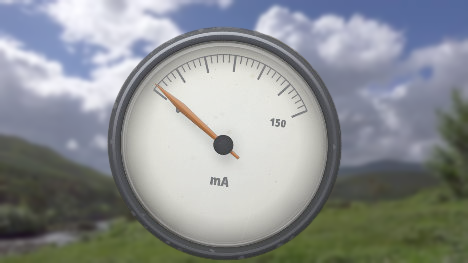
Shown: 5 mA
